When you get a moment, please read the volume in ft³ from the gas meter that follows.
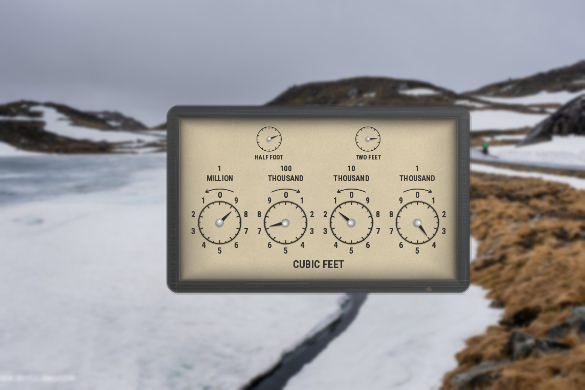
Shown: 871400 ft³
